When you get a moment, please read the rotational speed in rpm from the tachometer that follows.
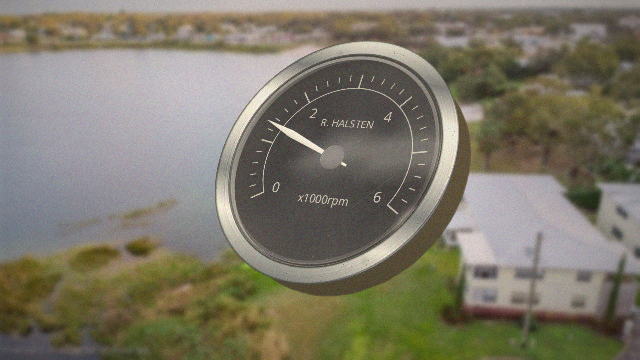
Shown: 1300 rpm
